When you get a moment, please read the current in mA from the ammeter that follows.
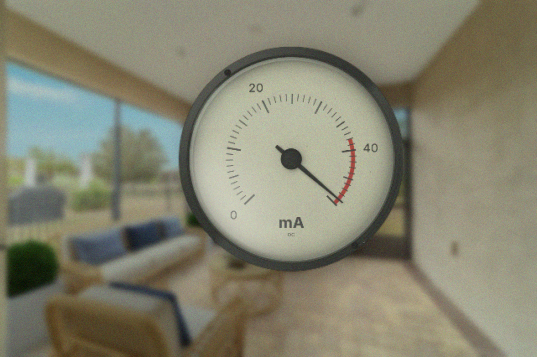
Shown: 49 mA
